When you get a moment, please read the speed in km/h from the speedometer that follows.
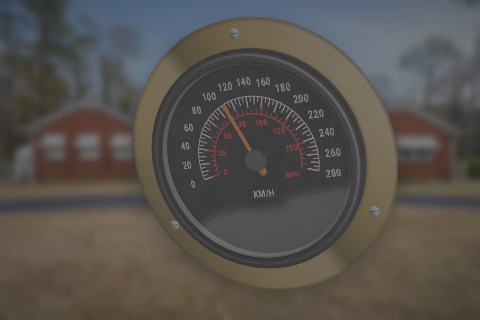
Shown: 110 km/h
